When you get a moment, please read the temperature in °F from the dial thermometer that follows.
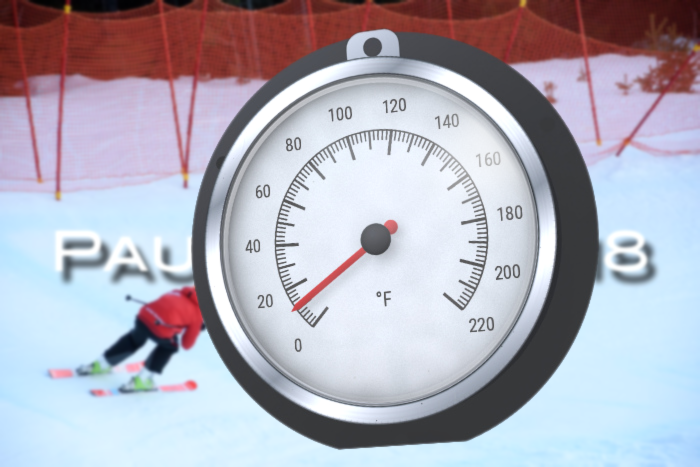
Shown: 10 °F
